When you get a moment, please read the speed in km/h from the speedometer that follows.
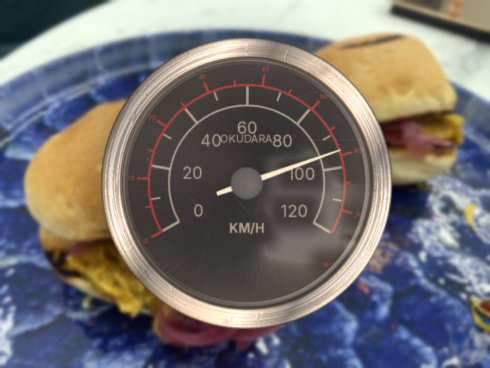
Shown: 95 km/h
